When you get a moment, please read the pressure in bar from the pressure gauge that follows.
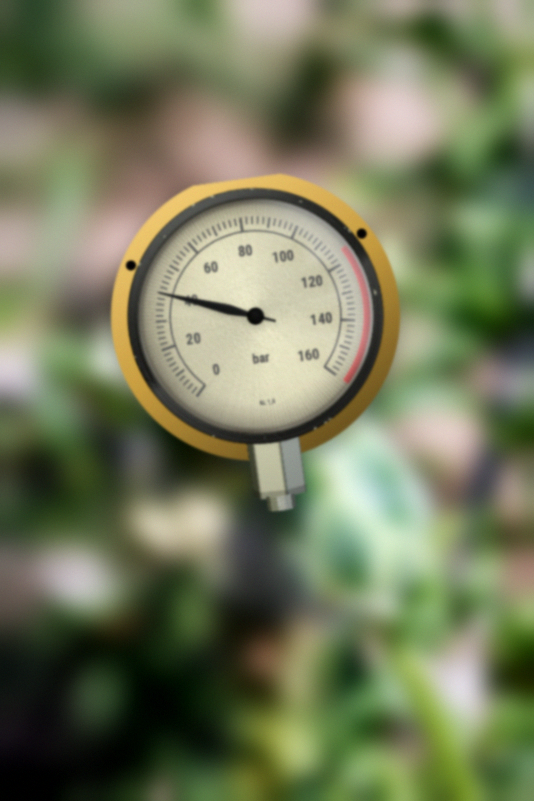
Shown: 40 bar
